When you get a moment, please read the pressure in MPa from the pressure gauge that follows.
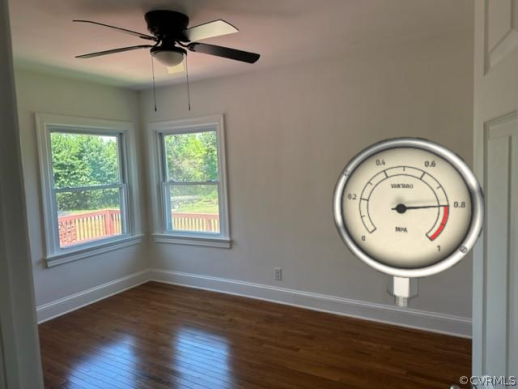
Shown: 0.8 MPa
